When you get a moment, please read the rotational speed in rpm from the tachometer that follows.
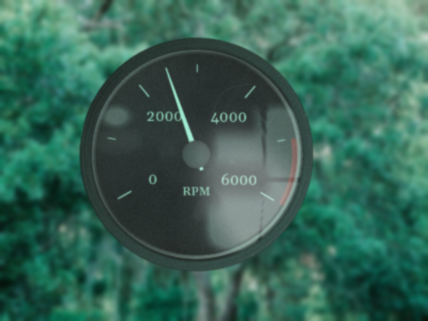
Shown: 2500 rpm
